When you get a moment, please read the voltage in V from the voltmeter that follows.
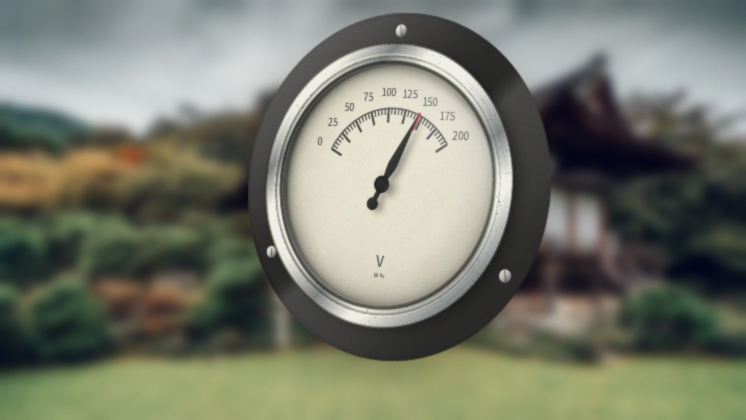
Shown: 150 V
